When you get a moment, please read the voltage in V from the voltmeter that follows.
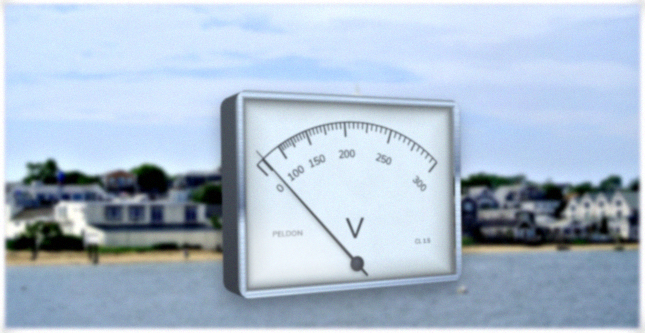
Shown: 50 V
